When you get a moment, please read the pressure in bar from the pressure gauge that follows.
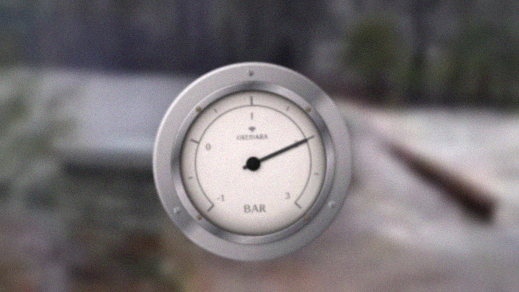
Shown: 2 bar
